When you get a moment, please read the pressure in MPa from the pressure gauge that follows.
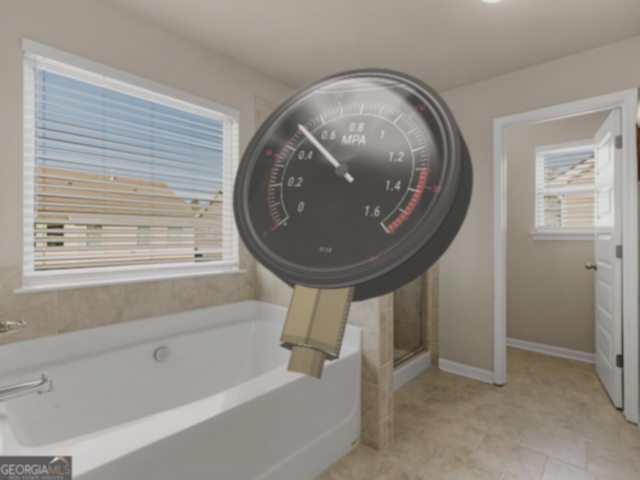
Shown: 0.5 MPa
